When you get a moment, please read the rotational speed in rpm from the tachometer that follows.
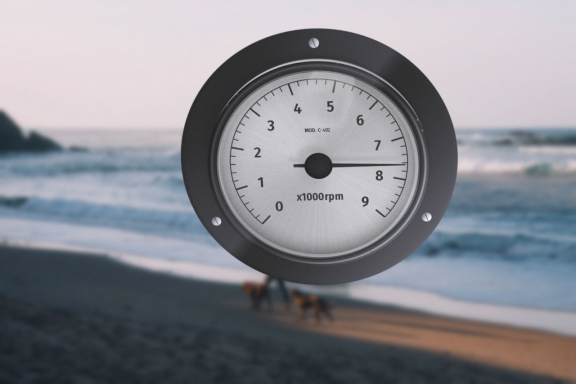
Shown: 7600 rpm
